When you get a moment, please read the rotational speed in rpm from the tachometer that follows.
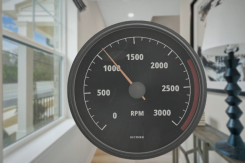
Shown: 1100 rpm
